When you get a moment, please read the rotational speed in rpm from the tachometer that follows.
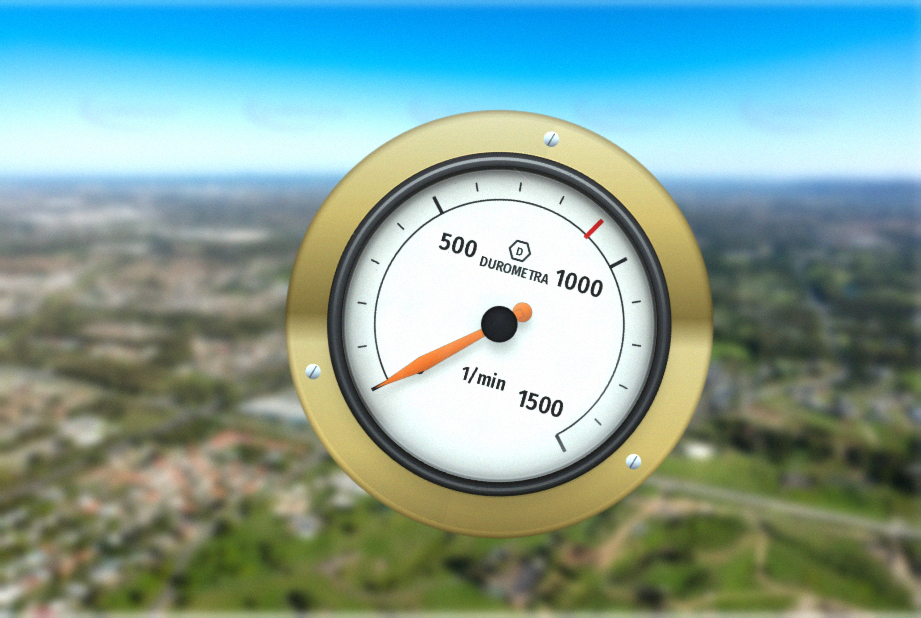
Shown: 0 rpm
